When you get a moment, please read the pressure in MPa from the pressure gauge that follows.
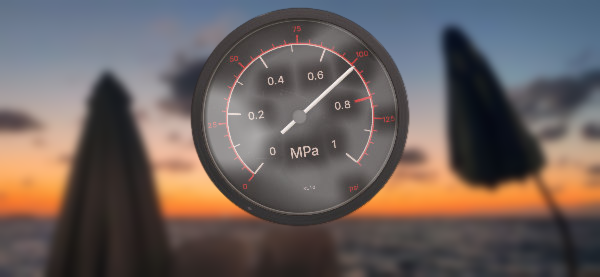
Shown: 0.7 MPa
